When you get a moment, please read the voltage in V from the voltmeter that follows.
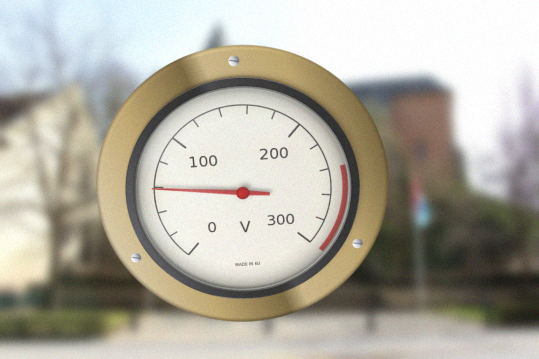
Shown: 60 V
